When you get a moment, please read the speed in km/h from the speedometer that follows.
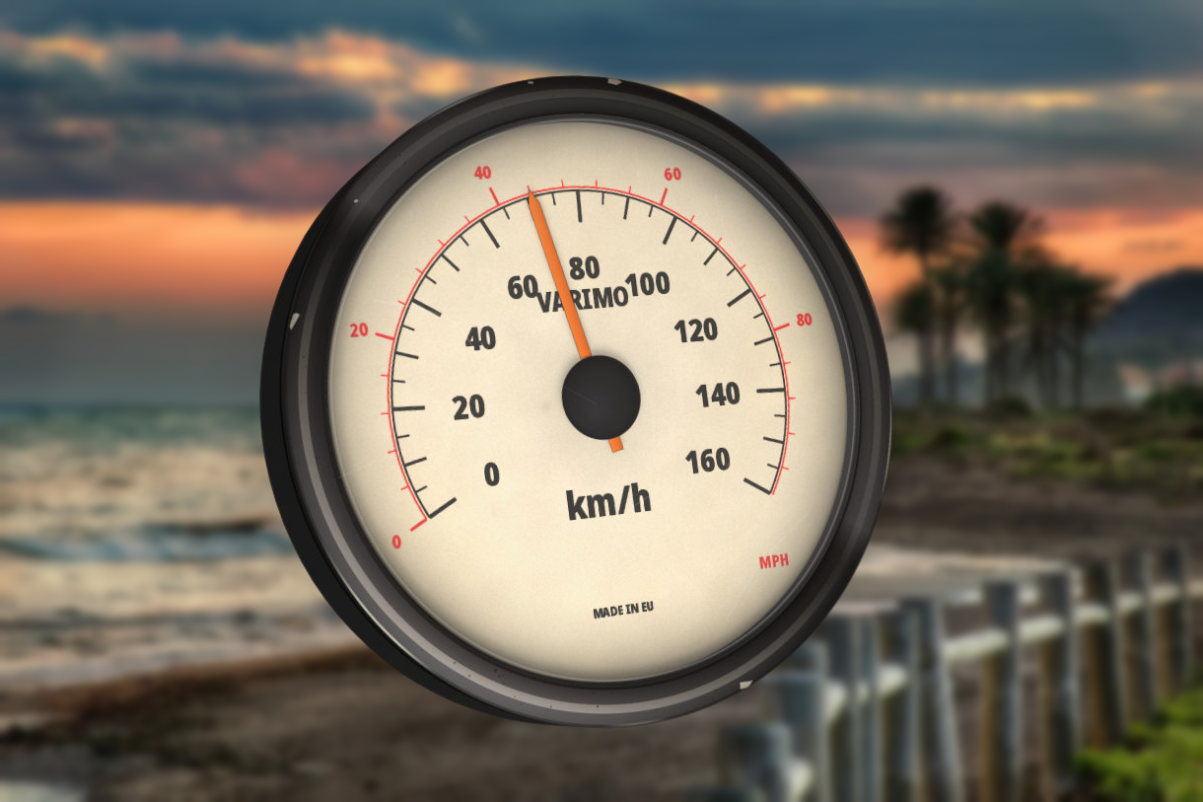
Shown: 70 km/h
